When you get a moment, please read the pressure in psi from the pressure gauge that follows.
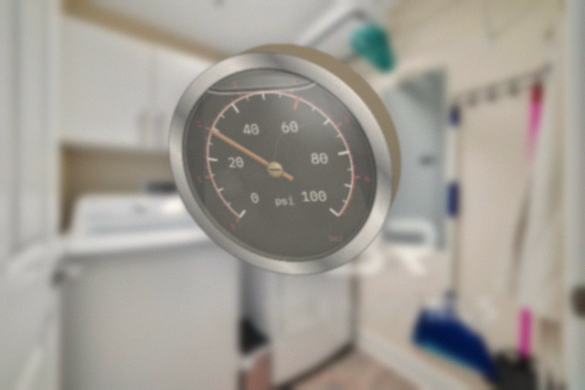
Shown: 30 psi
